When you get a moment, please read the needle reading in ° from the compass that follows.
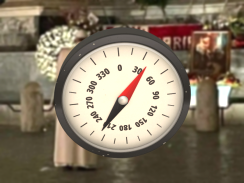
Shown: 37.5 °
